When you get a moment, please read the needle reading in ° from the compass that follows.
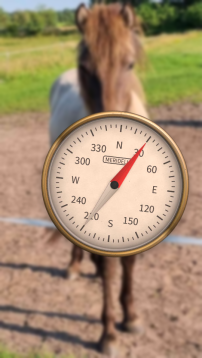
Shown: 30 °
